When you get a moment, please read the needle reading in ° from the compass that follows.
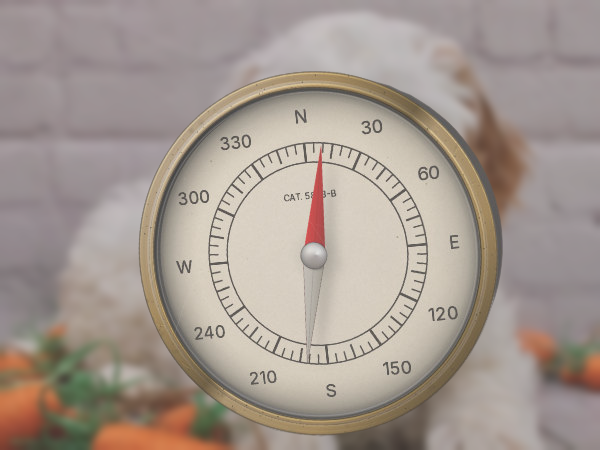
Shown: 10 °
